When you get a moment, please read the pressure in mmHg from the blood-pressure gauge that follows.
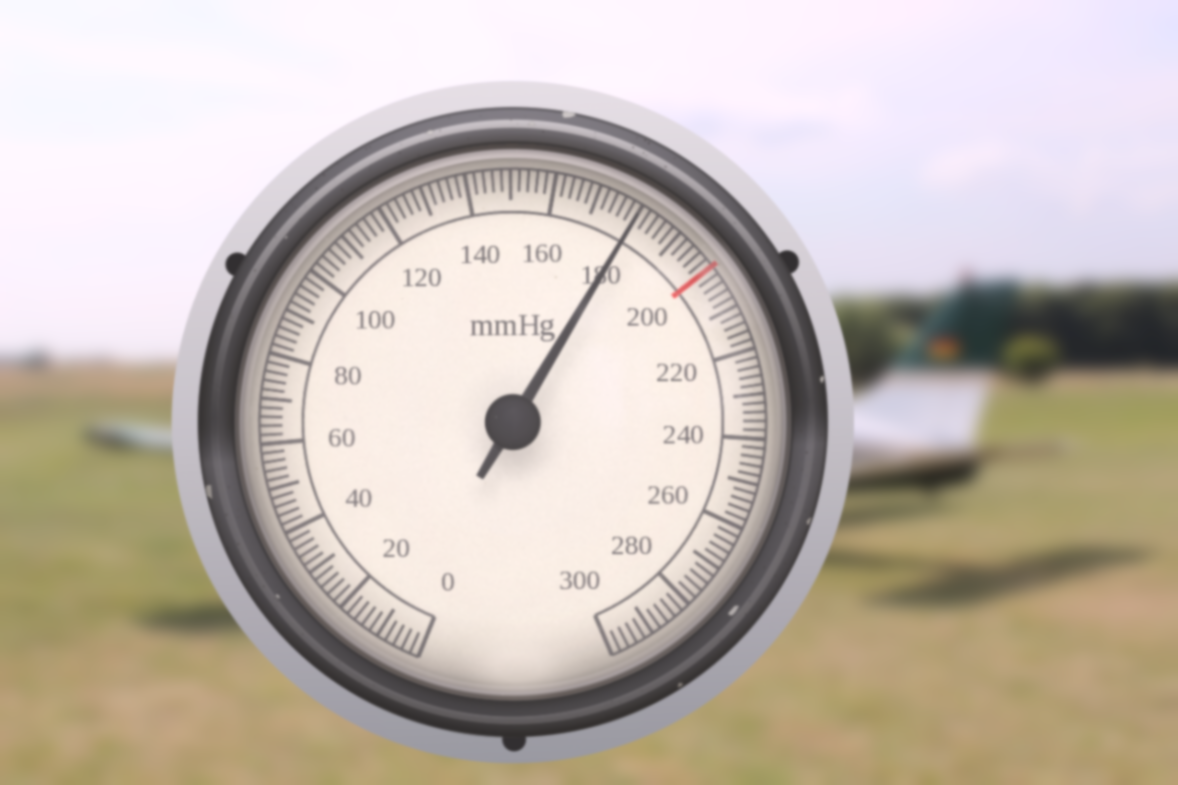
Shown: 180 mmHg
